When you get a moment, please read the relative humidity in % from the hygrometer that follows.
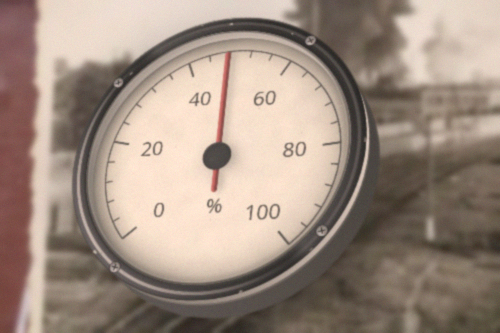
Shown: 48 %
